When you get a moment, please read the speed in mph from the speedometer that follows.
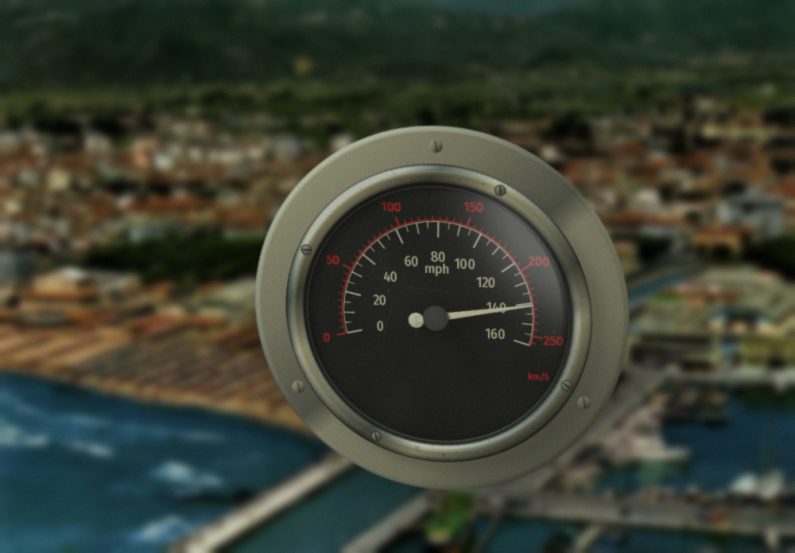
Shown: 140 mph
